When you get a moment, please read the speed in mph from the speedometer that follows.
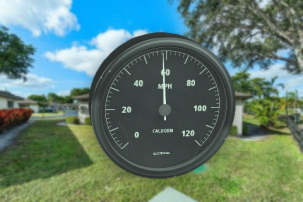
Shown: 58 mph
